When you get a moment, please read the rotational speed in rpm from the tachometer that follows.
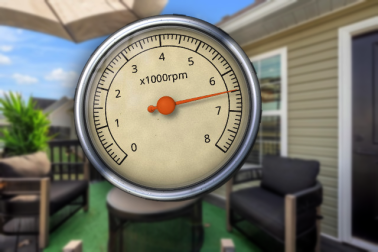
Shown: 6500 rpm
